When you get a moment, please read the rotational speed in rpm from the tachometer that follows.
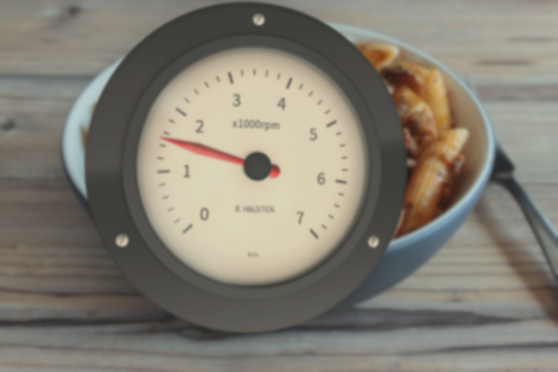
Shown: 1500 rpm
